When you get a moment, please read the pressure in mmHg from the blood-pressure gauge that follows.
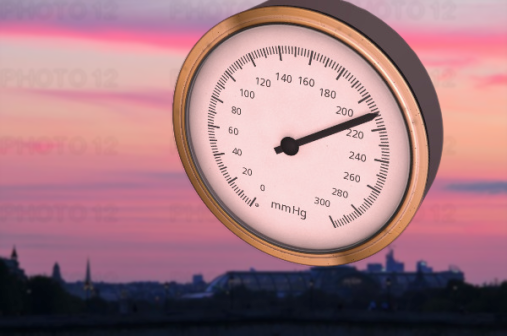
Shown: 210 mmHg
